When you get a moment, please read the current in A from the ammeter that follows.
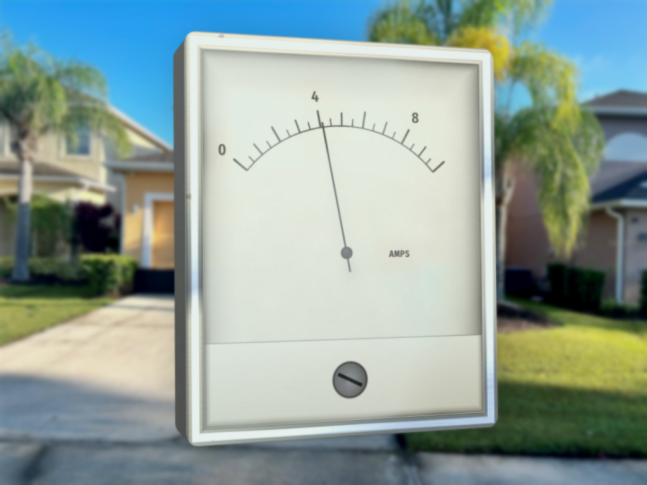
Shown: 4 A
